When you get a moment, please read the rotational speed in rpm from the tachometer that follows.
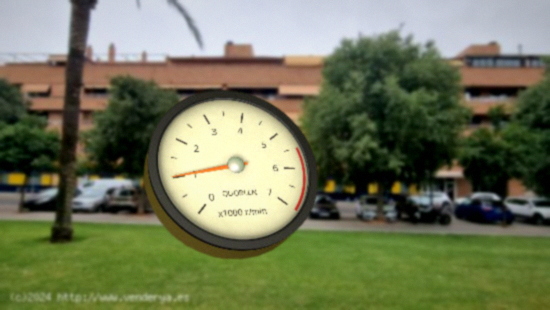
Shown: 1000 rpm
